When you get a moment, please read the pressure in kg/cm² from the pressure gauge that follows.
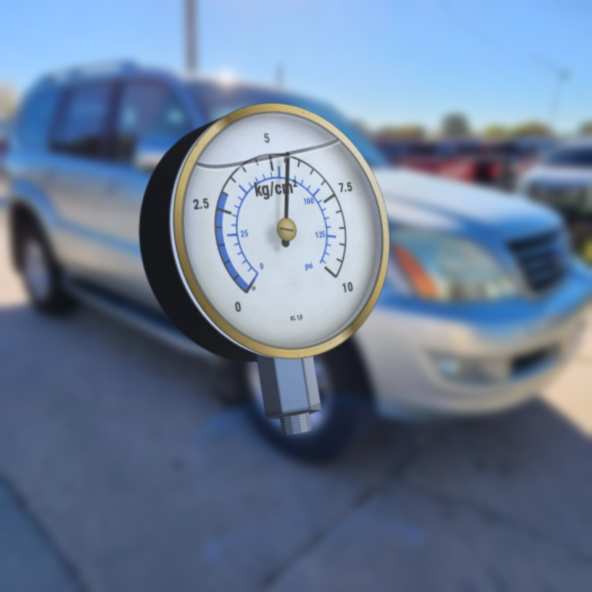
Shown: 5.5 kg/cm²
